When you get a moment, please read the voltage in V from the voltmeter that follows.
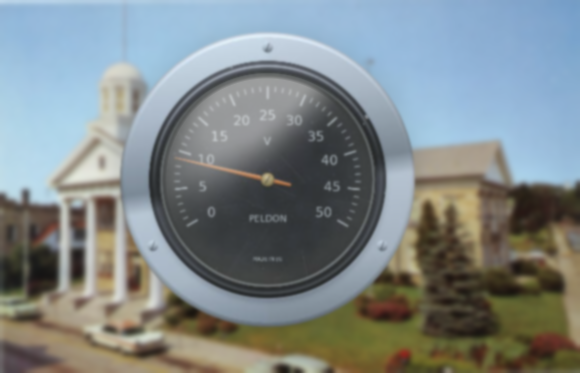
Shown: 9 V
